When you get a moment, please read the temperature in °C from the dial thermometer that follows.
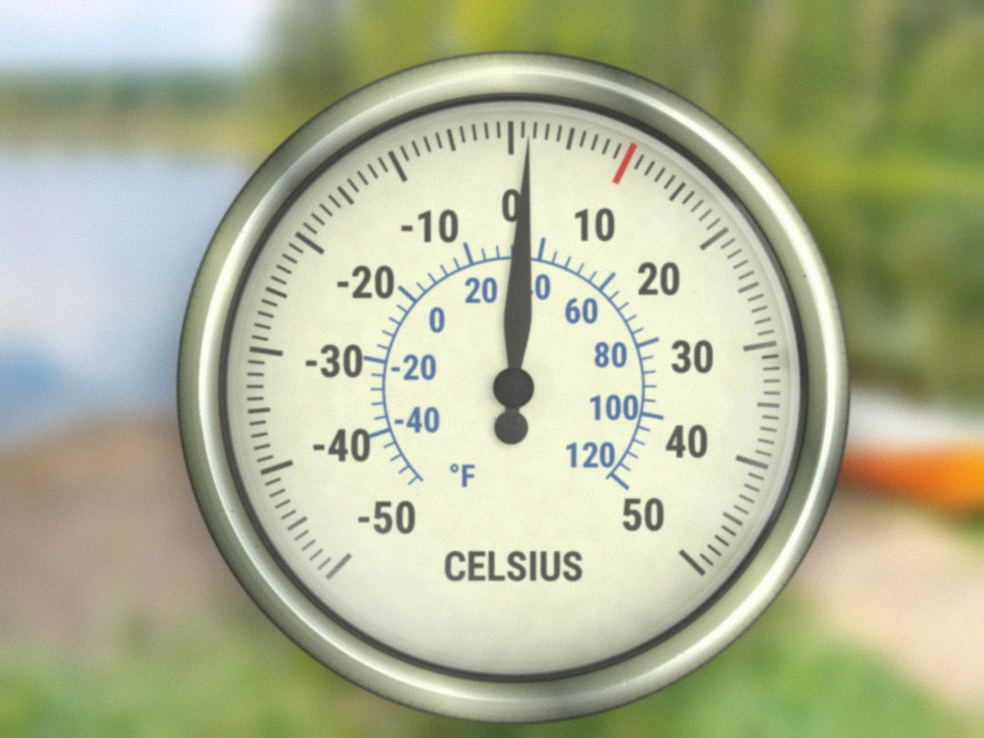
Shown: 1.5 °C
